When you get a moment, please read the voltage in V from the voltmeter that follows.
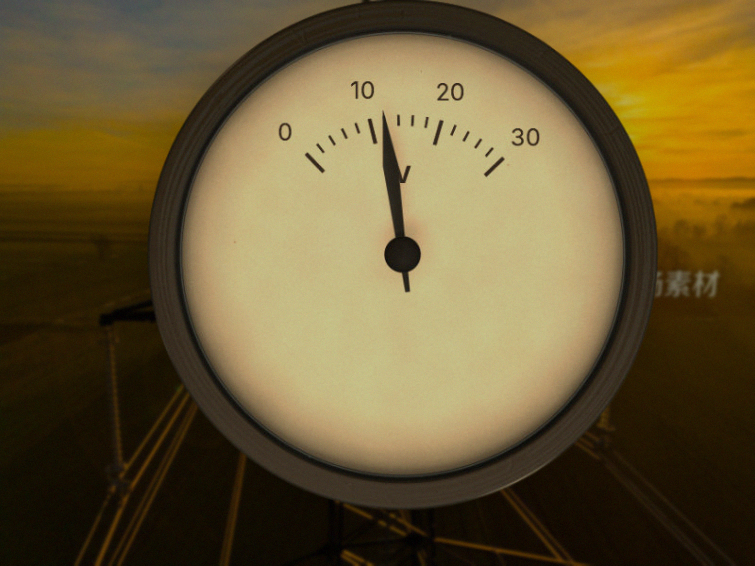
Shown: 12 V
